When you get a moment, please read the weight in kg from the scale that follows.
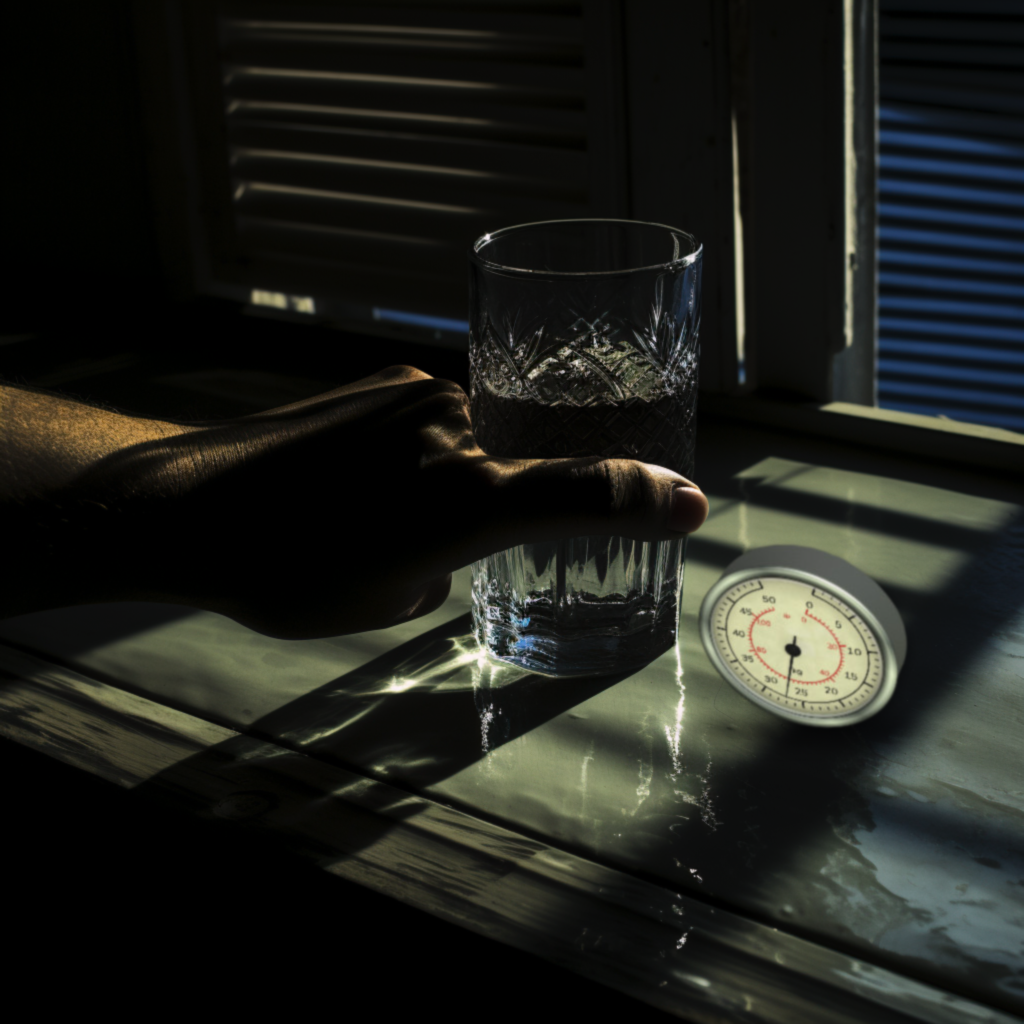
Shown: 27 kg
